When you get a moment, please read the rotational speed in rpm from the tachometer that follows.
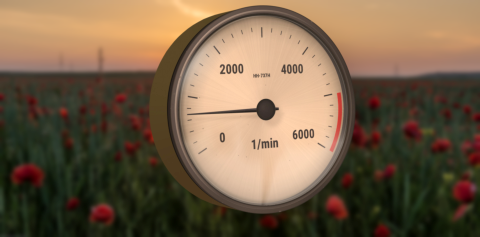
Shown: 700 rpm
